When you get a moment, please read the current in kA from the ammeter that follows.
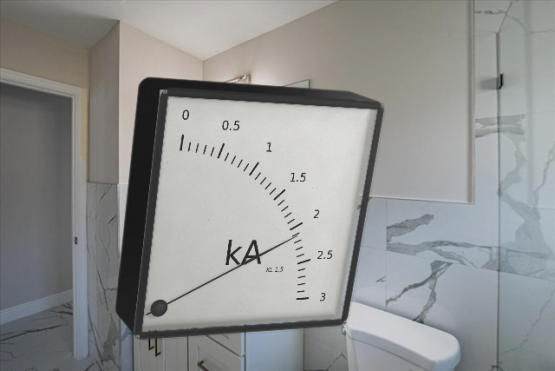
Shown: 2.1 kA
